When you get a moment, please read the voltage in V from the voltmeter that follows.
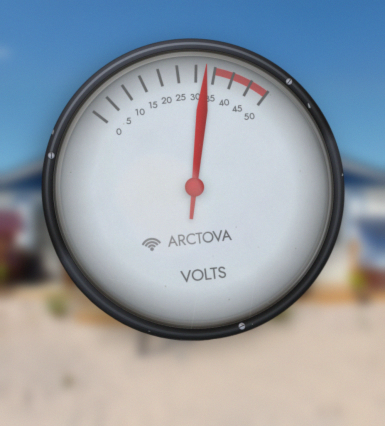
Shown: 32.5 V
